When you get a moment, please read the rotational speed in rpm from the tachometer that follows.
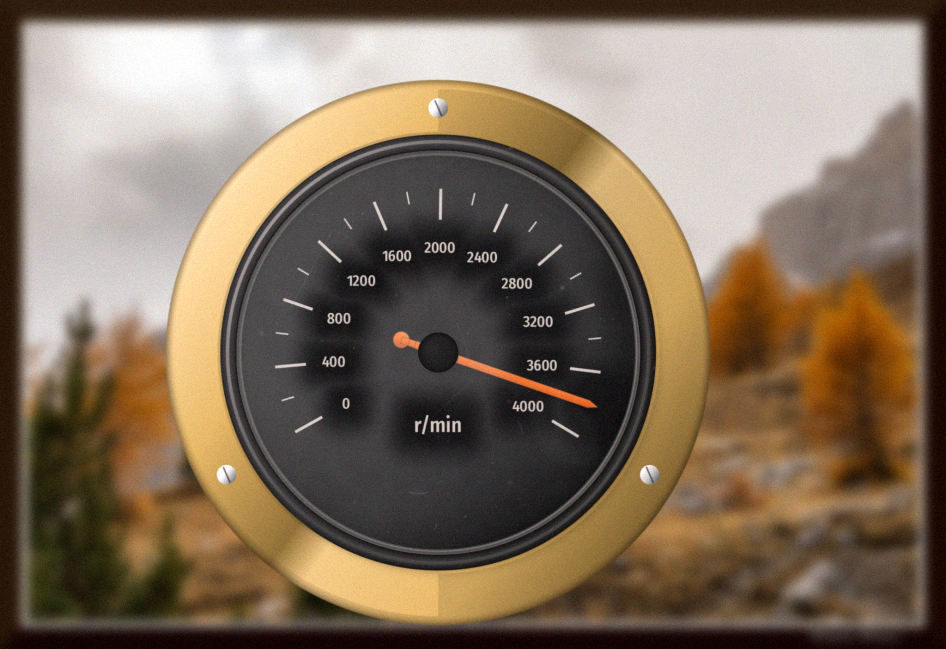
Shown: 3800 rpm
